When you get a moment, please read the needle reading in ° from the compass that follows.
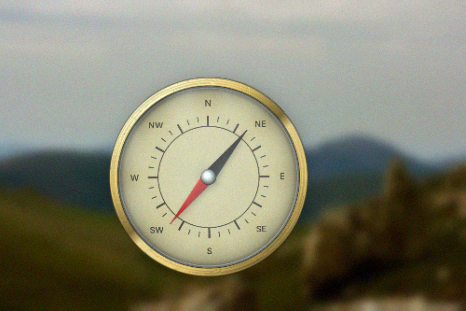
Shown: 220 °
